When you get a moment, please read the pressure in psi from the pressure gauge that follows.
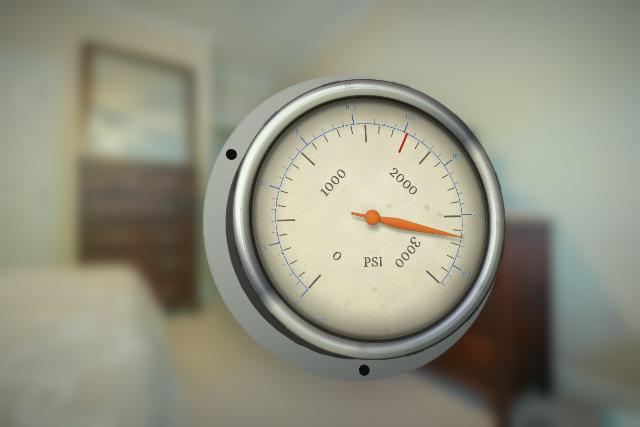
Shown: 2650 psi
